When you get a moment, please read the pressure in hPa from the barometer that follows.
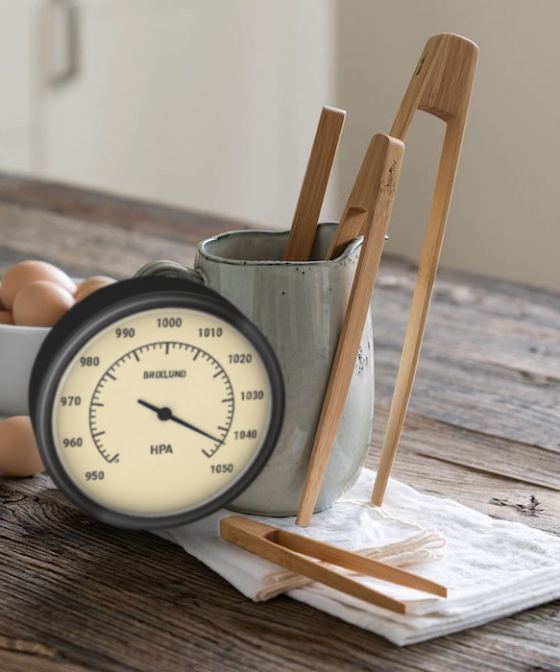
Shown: 1044 hPa
